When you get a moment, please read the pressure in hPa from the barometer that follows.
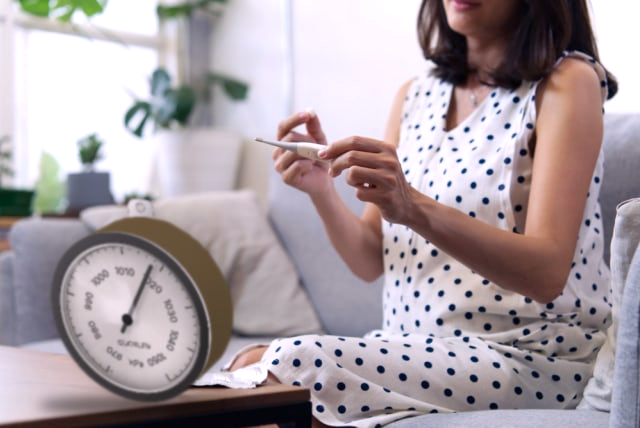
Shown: 1018 hPa
